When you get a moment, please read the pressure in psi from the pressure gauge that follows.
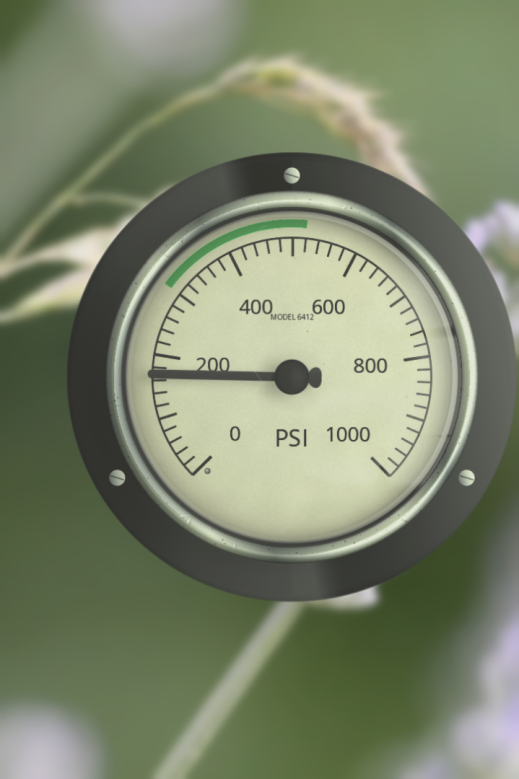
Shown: 170 psi
